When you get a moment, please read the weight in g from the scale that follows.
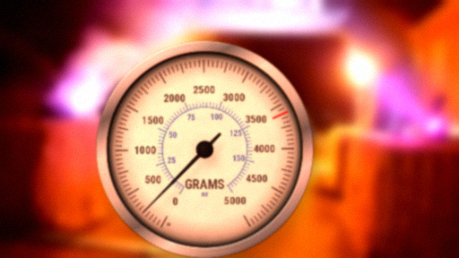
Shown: 250 g
